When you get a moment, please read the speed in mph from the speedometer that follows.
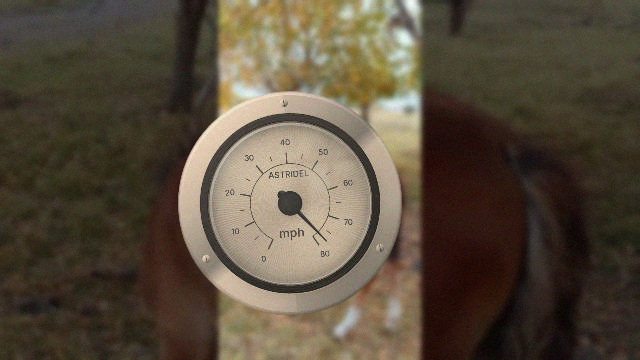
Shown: 77.5 mph
